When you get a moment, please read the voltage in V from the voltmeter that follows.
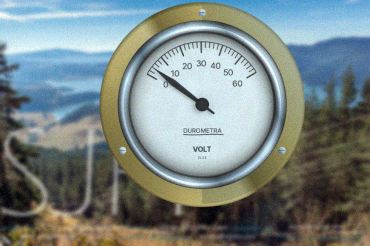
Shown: 4 V
